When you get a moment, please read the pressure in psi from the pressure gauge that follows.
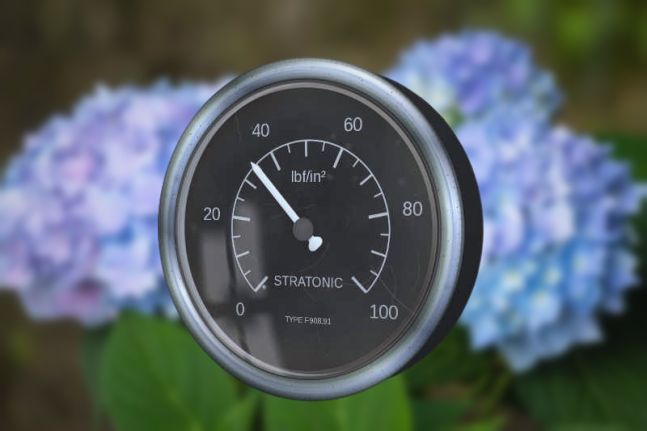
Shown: 35 psi
